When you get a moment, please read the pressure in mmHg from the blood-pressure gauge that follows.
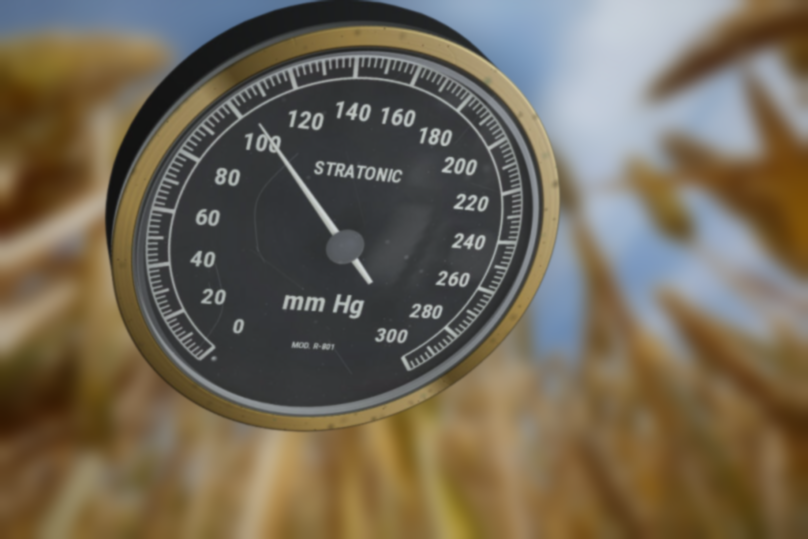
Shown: 104 mmHg
